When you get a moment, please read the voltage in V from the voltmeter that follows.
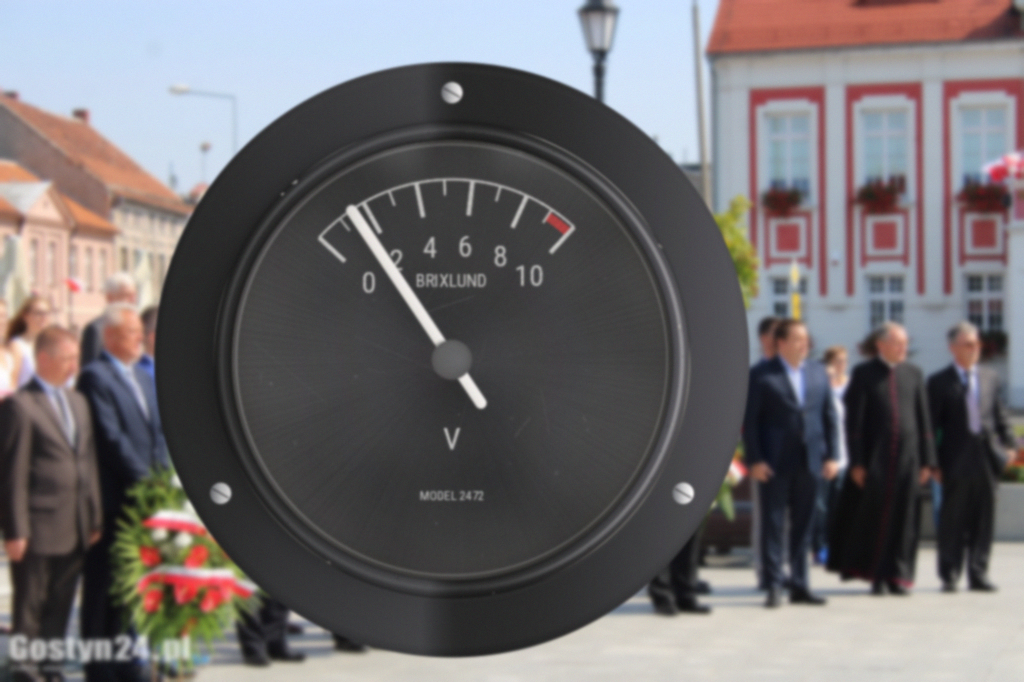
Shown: 1.5 V
